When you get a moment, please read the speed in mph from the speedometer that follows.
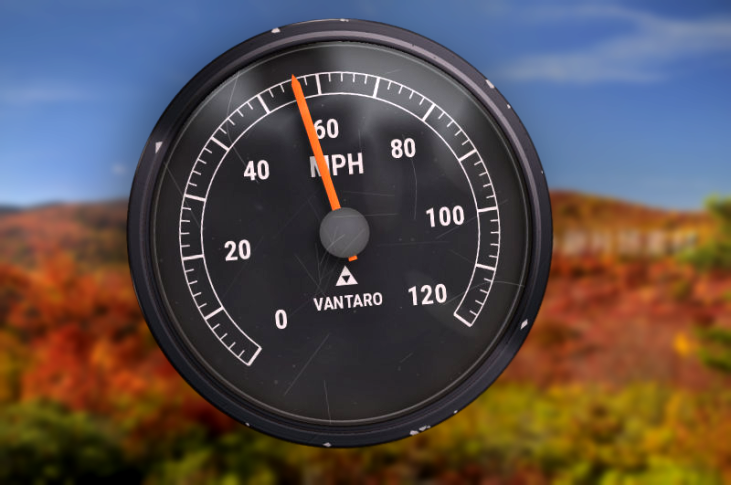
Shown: 56 mph
